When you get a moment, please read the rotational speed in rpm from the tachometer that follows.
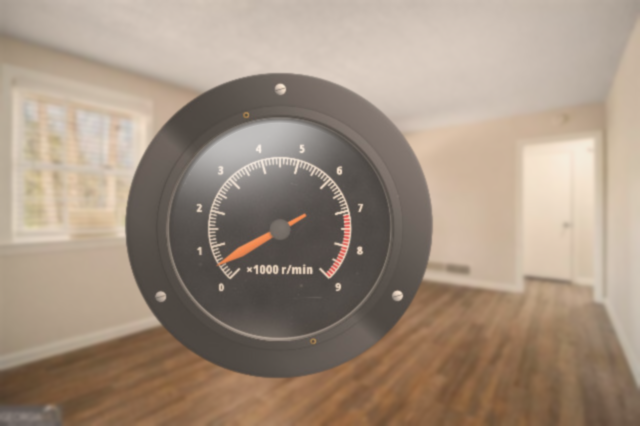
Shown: 500 rpm
